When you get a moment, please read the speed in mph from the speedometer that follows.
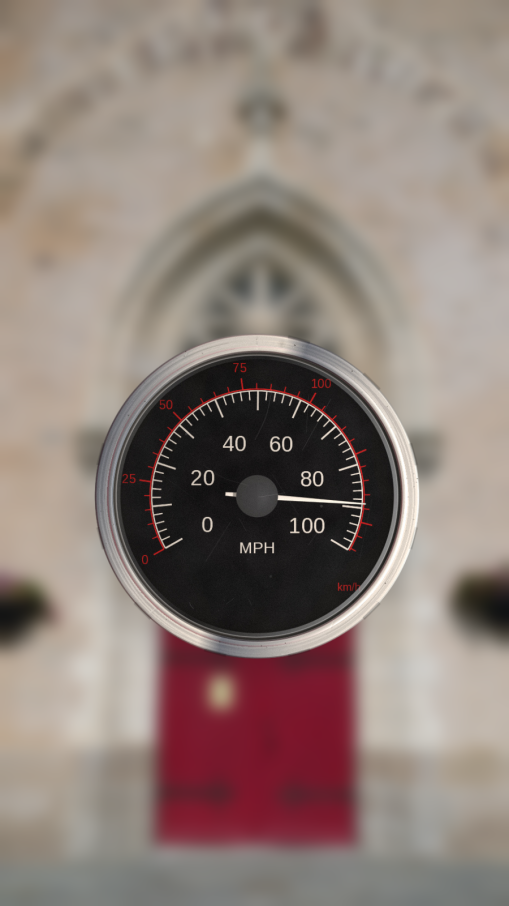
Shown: 89 mph
